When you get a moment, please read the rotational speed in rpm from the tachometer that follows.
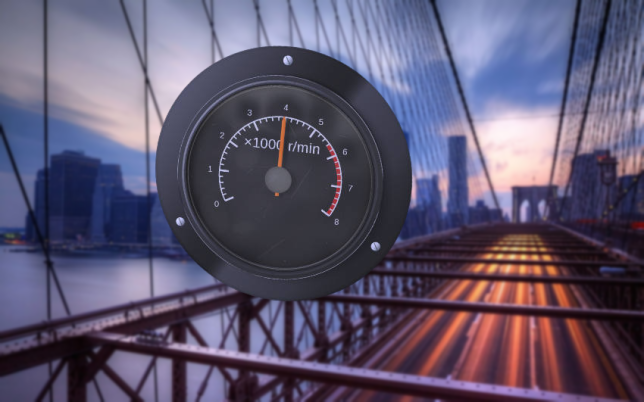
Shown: 4000 rpm
